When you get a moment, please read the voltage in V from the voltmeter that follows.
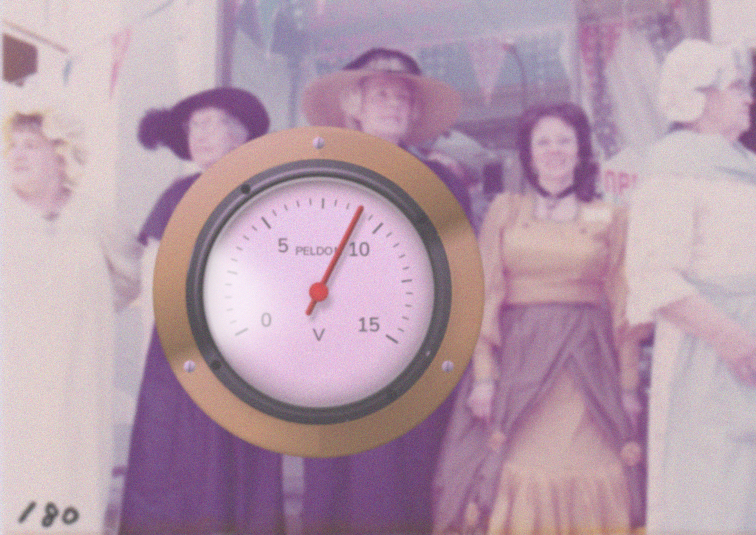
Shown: 9 V
